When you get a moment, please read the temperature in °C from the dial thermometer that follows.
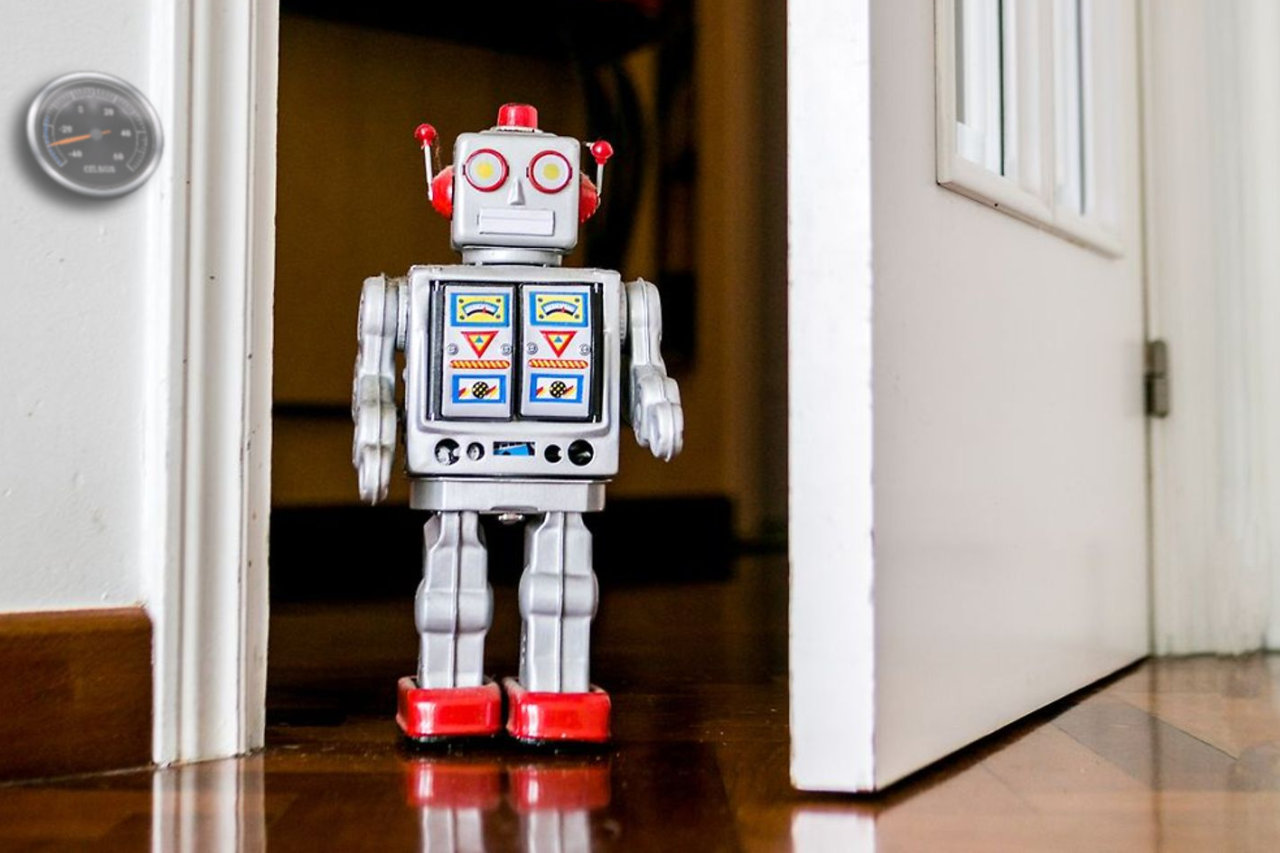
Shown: -30 °C
